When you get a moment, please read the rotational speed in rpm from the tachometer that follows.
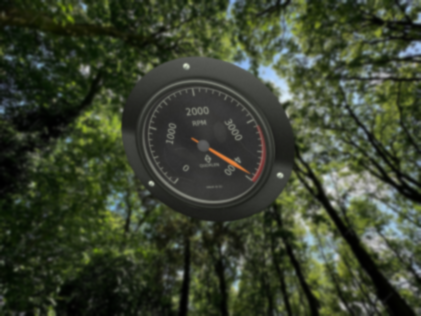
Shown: 3900 rpm
